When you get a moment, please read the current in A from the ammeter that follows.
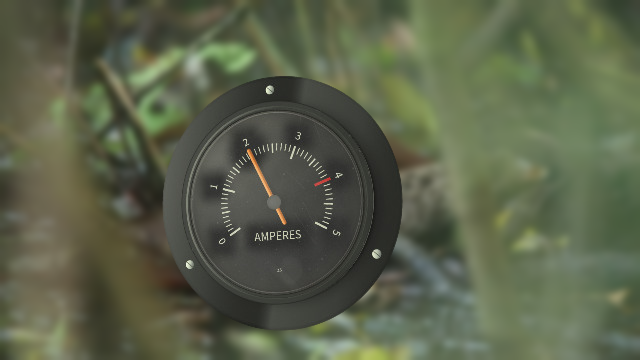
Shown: 2 A
